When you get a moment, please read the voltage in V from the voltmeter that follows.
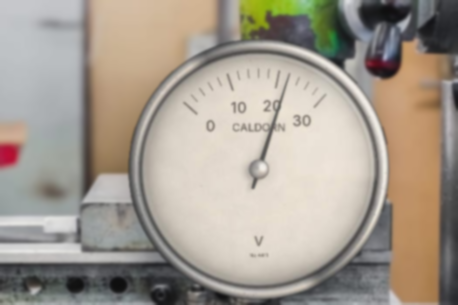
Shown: 22 V
